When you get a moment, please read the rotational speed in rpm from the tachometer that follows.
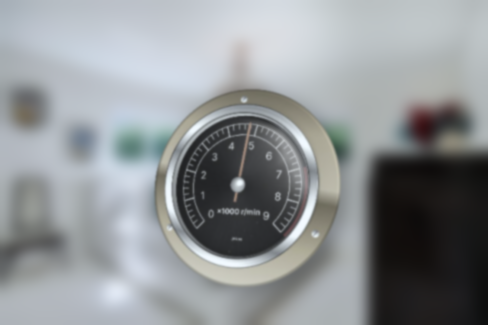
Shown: 4800 rpm
